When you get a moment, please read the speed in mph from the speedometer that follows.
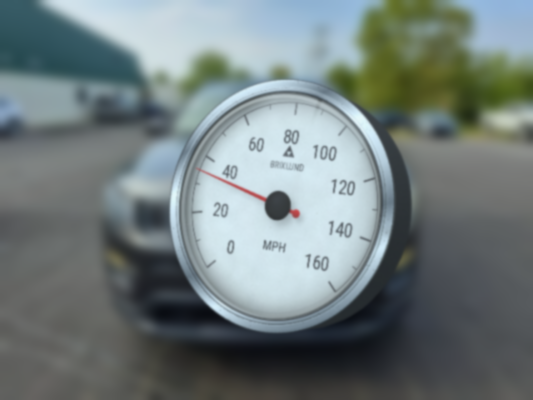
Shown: 35 mph
